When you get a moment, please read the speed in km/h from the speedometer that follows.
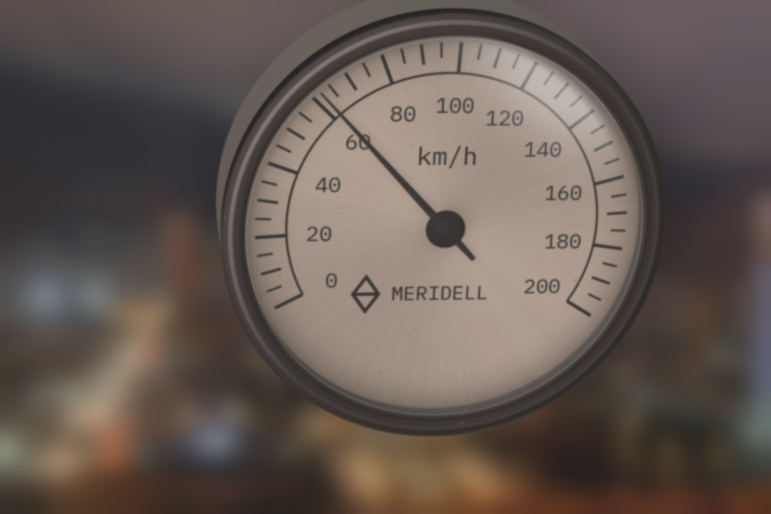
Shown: 62.5 km/h
